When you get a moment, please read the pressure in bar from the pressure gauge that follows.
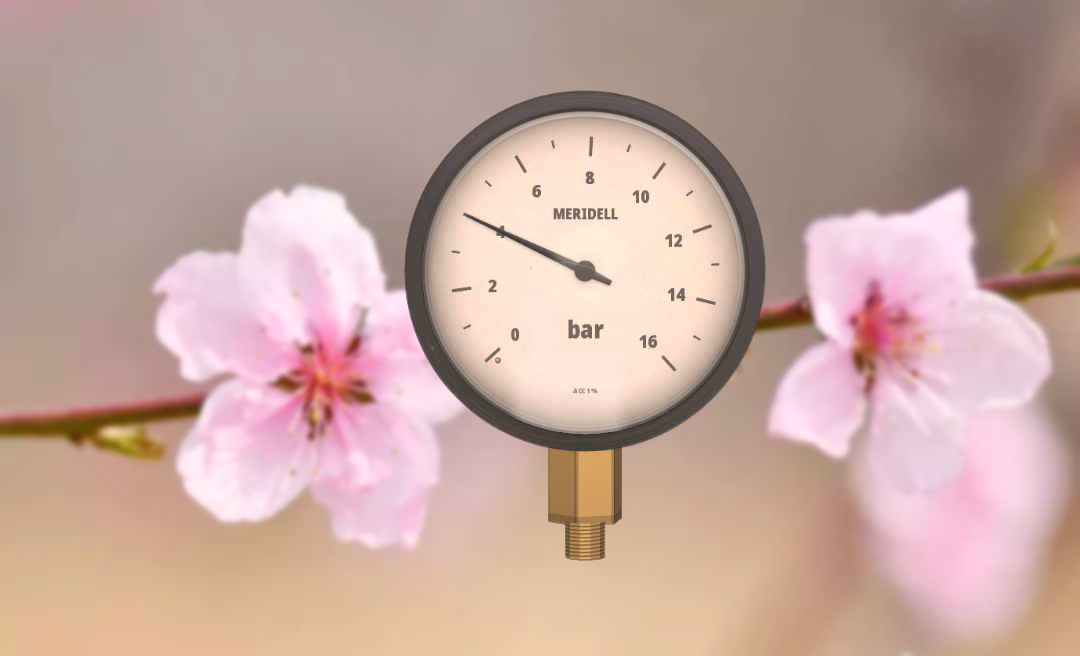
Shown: 4 bar
